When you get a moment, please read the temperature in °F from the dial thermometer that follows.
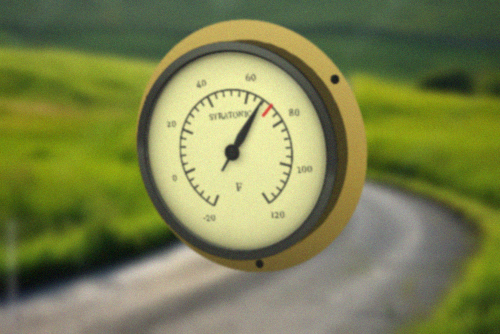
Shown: 68 °F
